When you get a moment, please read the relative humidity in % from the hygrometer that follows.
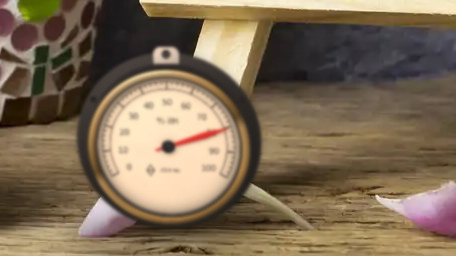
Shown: 80 %
